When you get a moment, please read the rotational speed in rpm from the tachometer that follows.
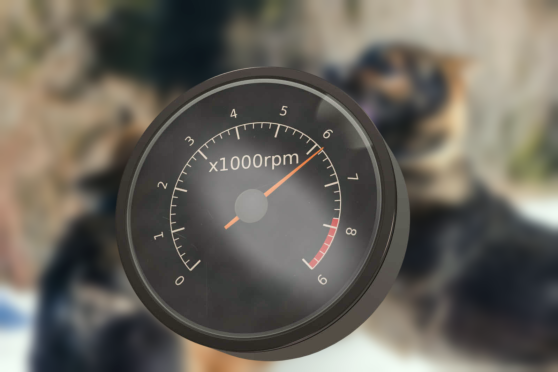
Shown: 6200 rpm
